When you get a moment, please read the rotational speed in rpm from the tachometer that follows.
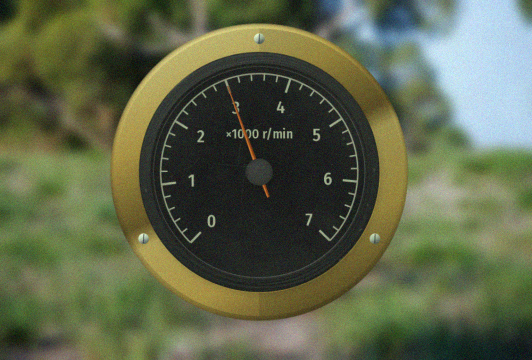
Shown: 3000 rpm
